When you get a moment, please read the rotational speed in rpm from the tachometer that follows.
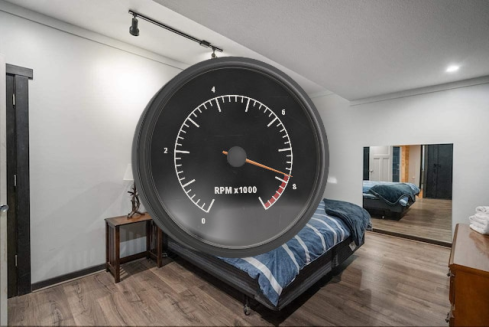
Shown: 7800 rpm
